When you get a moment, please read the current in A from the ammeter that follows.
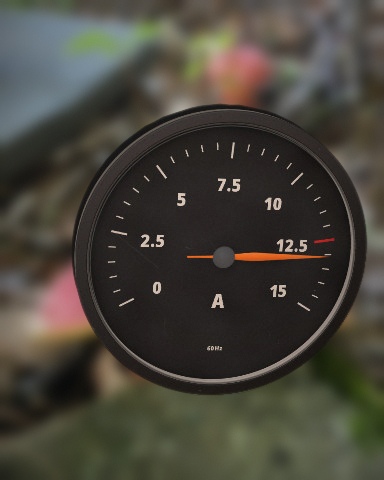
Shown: 13 A
